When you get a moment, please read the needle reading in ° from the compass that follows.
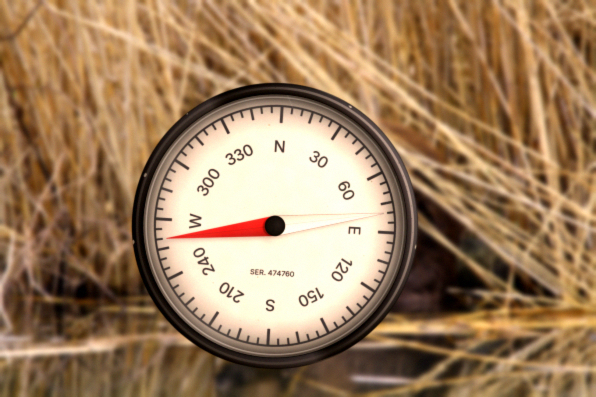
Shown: 260 °
